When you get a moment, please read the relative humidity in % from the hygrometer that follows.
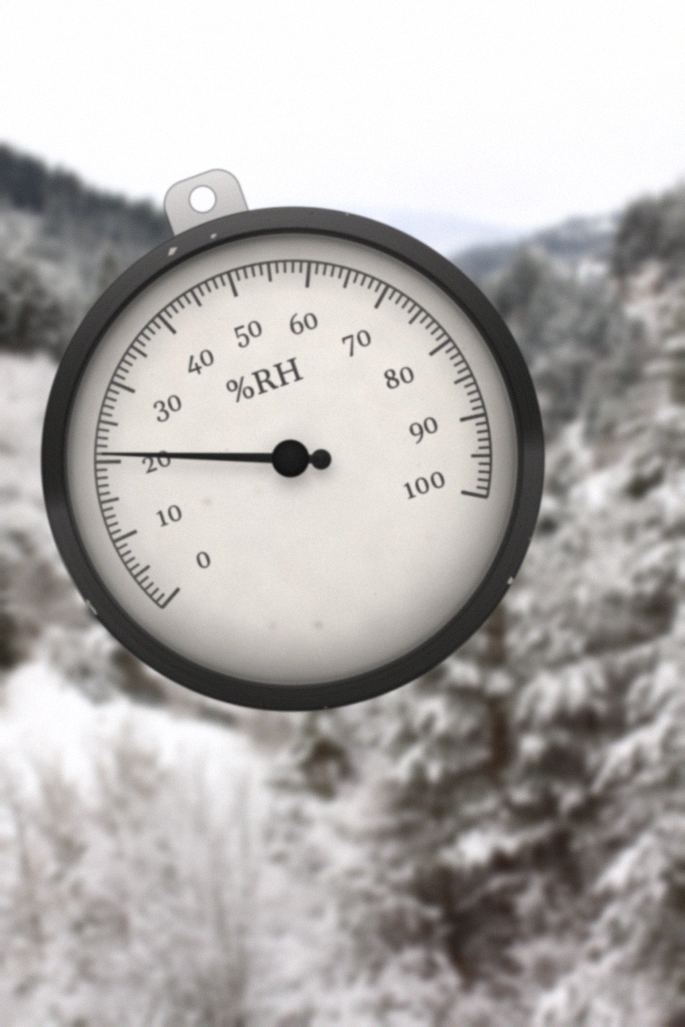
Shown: 21 %
